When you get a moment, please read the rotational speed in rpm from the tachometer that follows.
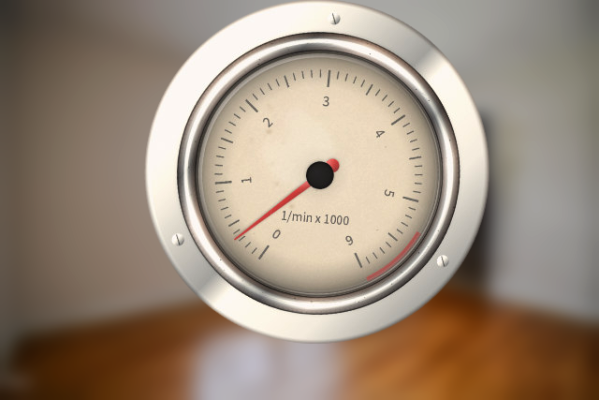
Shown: 350 rpm
